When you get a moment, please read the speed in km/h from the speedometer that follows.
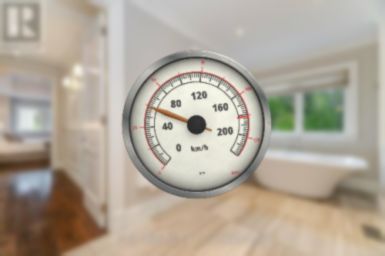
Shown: 60 km/h
